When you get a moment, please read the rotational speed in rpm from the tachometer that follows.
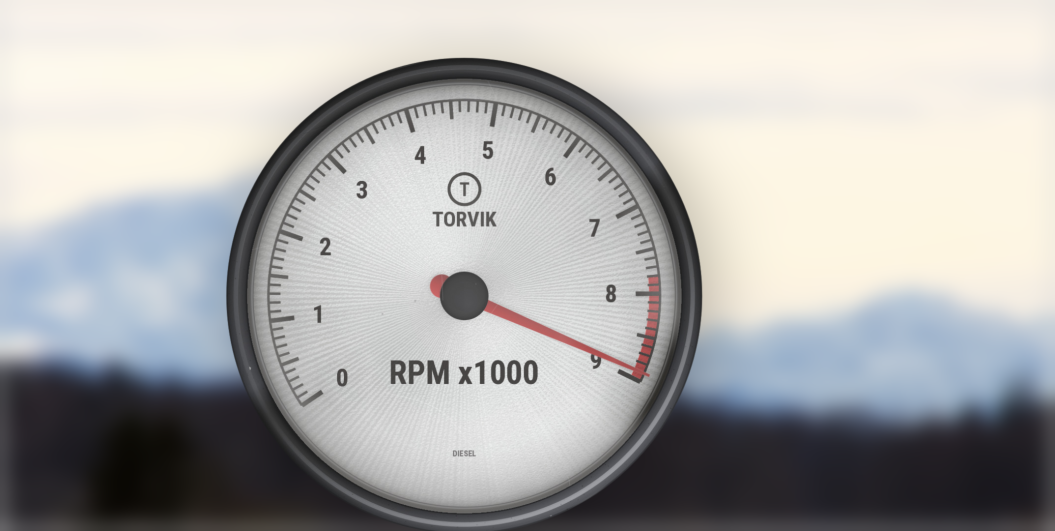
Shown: 8900 rpm
